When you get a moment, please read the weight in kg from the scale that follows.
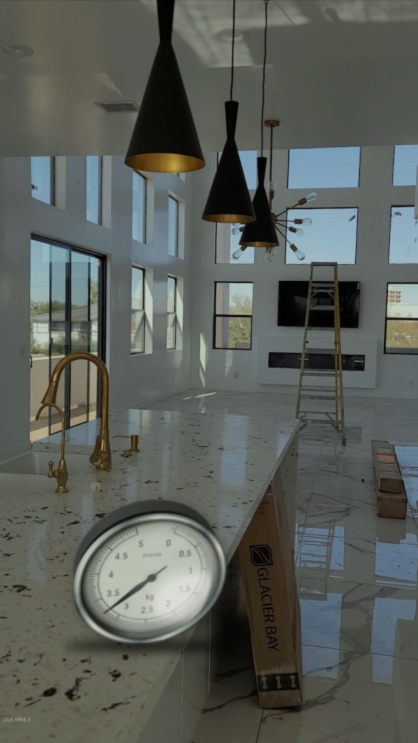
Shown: 3.25 kg
